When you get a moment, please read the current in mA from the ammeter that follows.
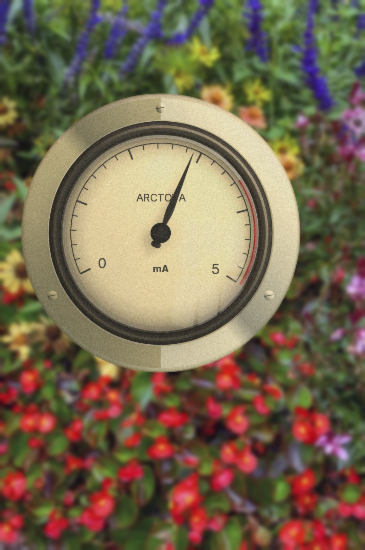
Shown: 2.9 mA
